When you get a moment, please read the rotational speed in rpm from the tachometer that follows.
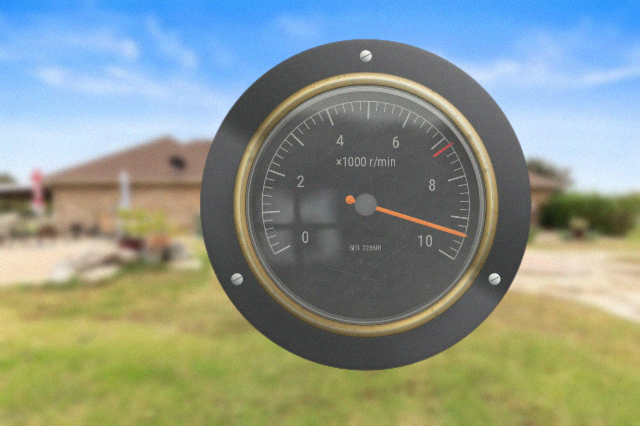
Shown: 9400 rpm
